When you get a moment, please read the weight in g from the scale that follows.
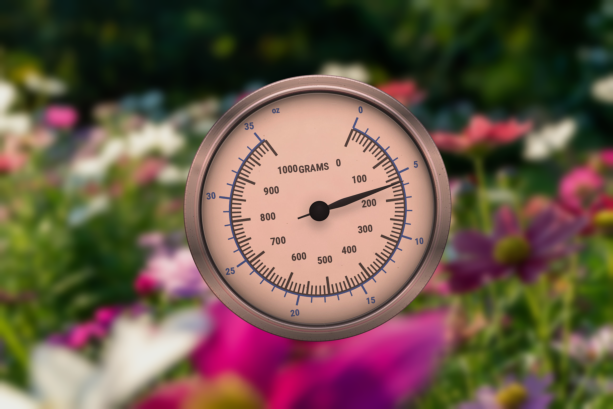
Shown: 160 g
